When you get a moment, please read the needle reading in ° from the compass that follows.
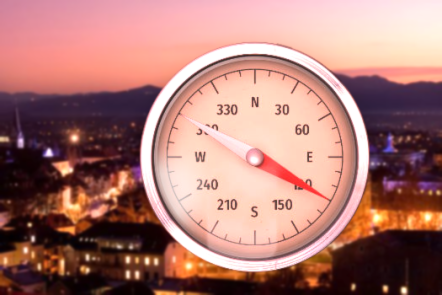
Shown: 120 °
